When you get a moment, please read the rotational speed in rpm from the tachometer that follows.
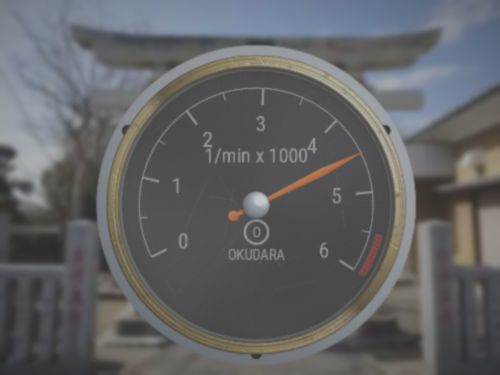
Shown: 4500 rpm
